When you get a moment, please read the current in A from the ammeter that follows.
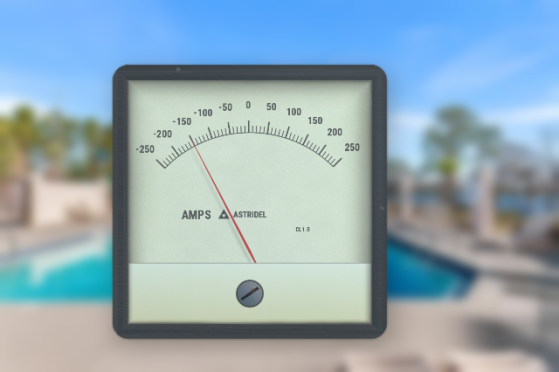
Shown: -150 A
